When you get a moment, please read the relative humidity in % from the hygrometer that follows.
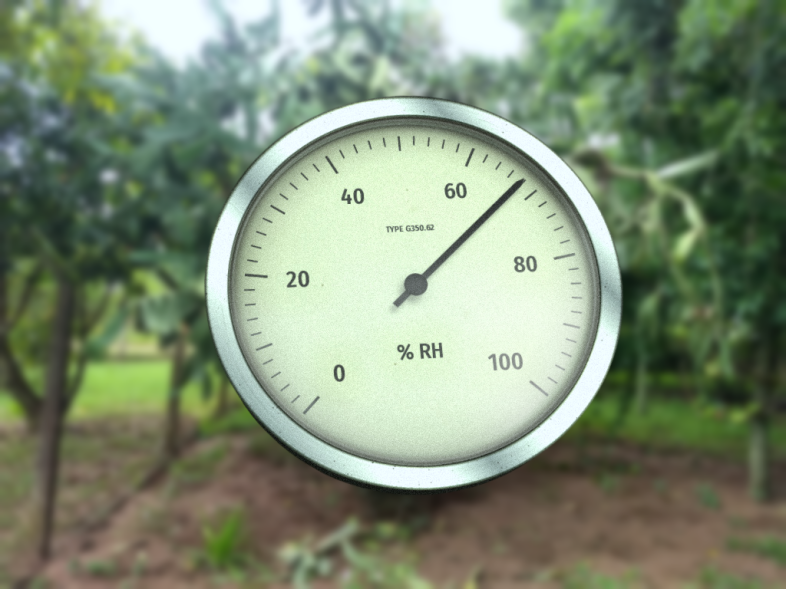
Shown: 68 %
